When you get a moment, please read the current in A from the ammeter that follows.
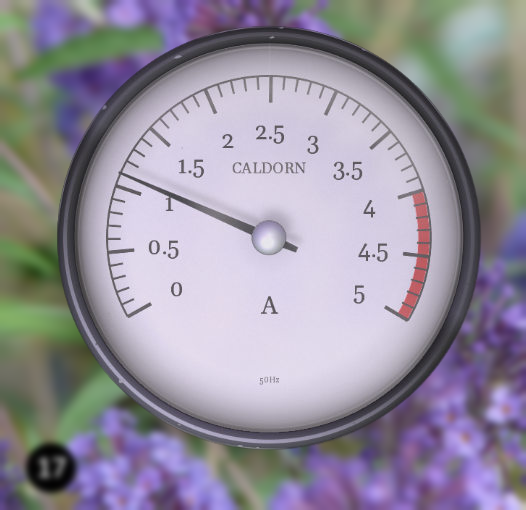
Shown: 1.1 A
